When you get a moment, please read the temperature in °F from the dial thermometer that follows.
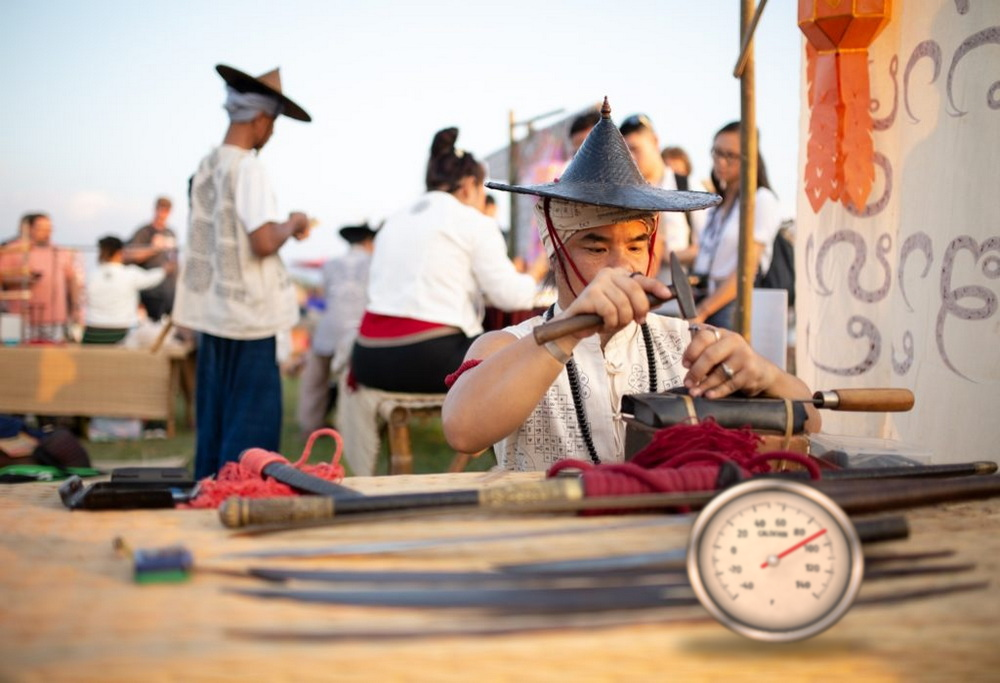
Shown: 90 °F
